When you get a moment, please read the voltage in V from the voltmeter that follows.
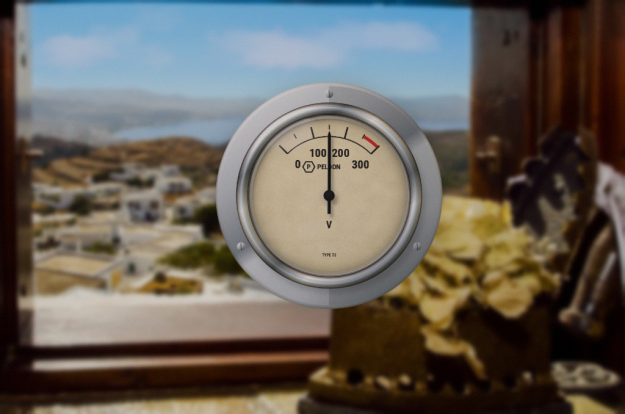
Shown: 150 V
